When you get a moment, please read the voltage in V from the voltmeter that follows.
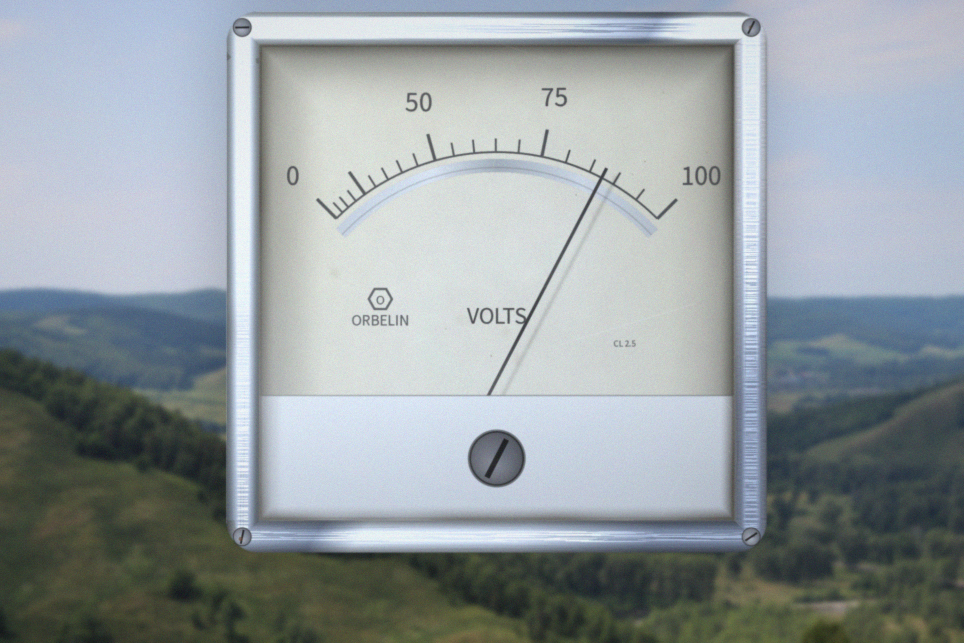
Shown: 87.5 V
